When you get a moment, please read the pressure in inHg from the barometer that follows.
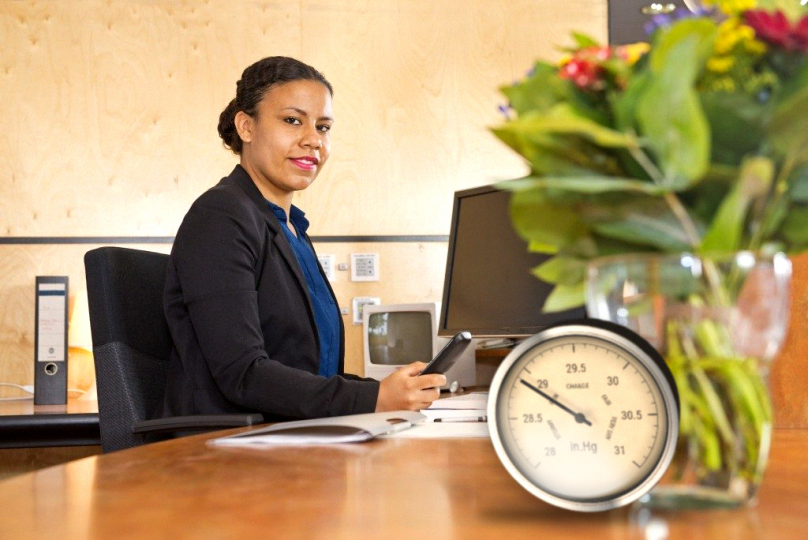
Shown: 28.9 inHg
